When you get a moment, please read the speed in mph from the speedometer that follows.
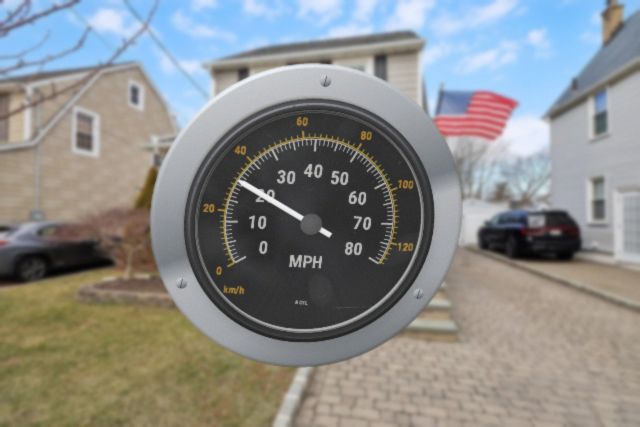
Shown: 20 mph
